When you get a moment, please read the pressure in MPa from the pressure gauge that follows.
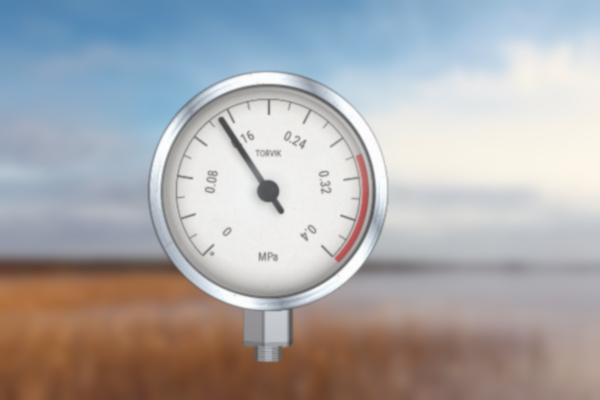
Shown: 0.15 MPa
